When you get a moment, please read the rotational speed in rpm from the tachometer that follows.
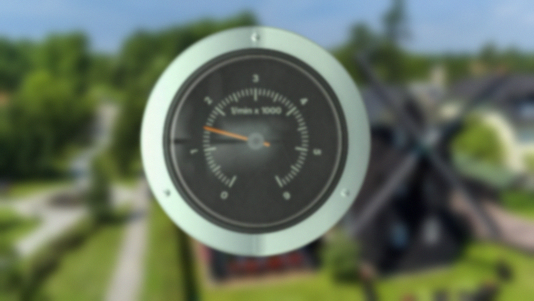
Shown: 1500 rpm
